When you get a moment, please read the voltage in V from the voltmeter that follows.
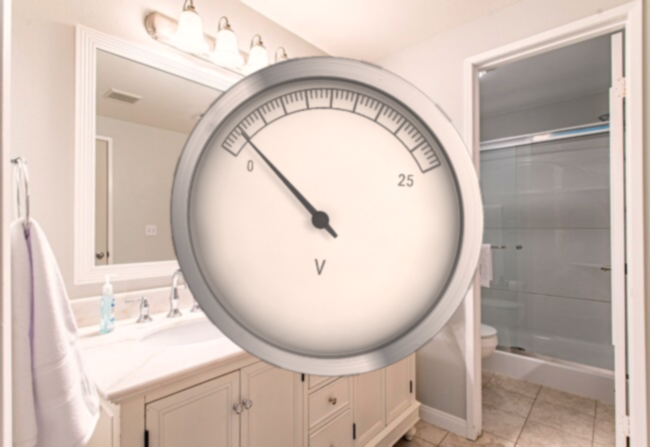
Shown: 2.5 V
